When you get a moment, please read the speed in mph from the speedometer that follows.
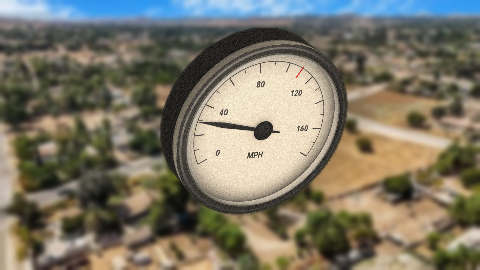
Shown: 30 mph
